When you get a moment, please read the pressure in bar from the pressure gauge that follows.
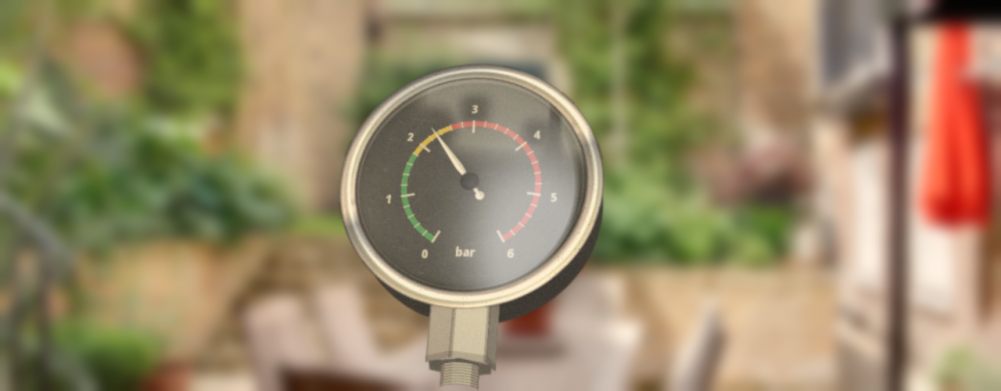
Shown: 2.3 bar
